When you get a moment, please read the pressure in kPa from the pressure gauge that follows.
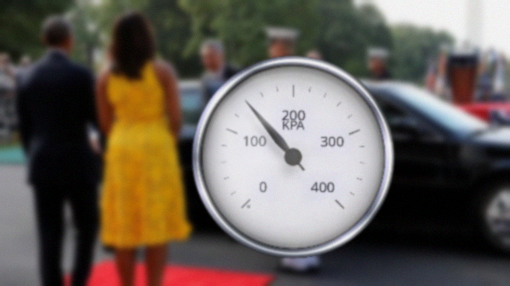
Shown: 140 kPa
